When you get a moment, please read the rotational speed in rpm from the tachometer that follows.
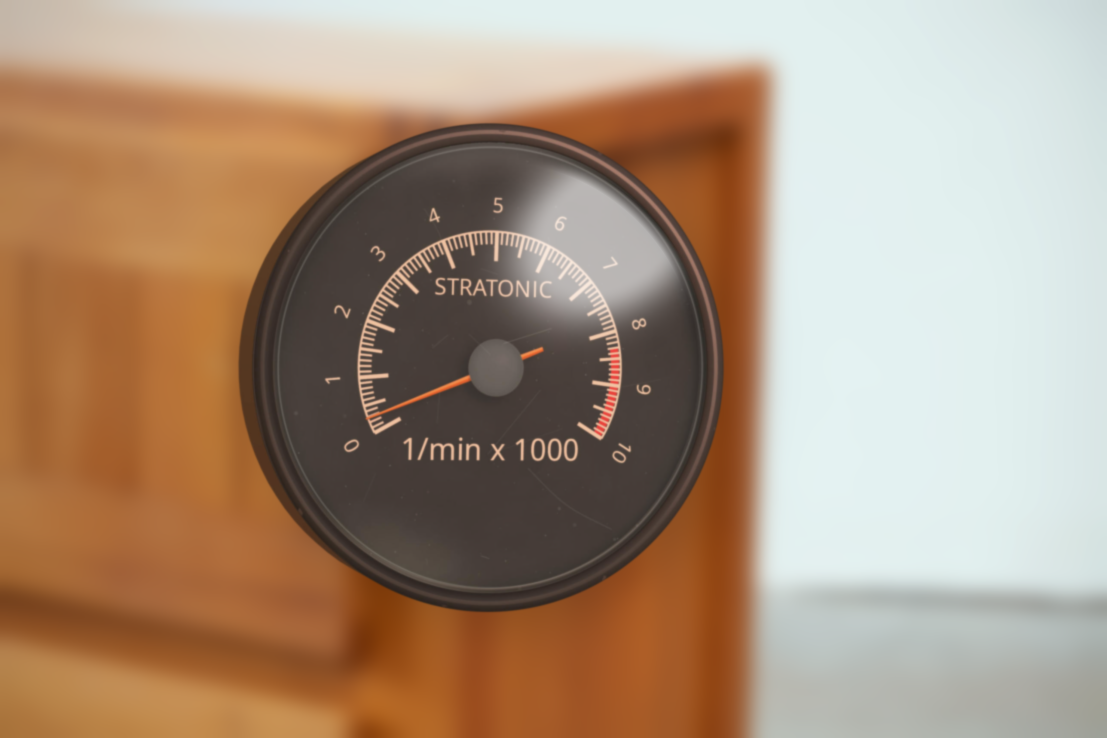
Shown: 300 rpm
